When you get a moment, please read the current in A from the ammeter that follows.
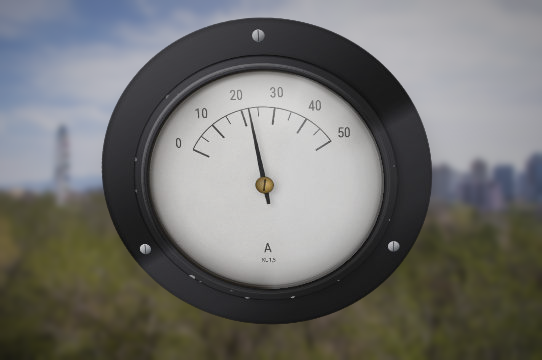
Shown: 22.5 A
